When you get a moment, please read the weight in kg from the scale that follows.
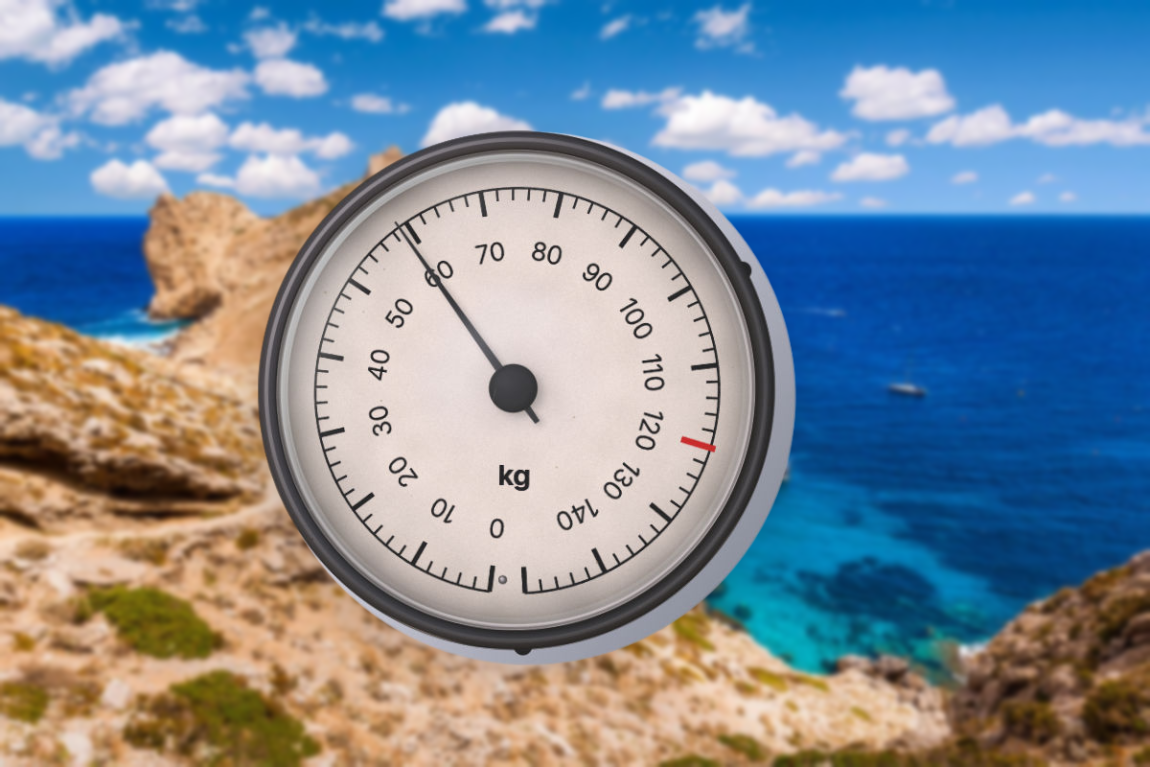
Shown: 59 kg
